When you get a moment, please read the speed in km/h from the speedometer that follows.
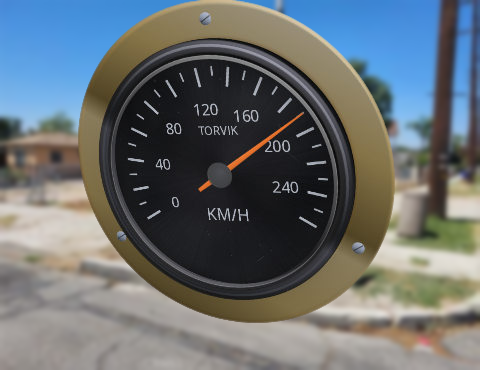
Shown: 190 km/h
